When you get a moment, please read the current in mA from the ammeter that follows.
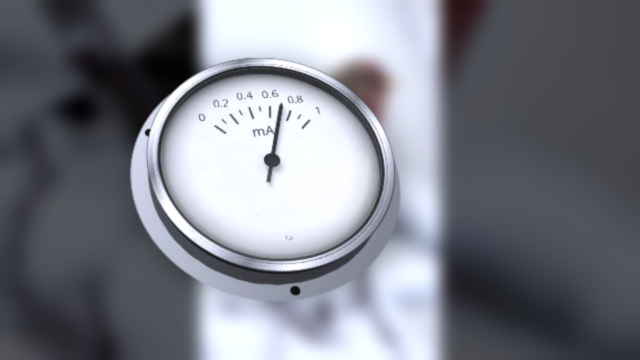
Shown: 0.7 mA
